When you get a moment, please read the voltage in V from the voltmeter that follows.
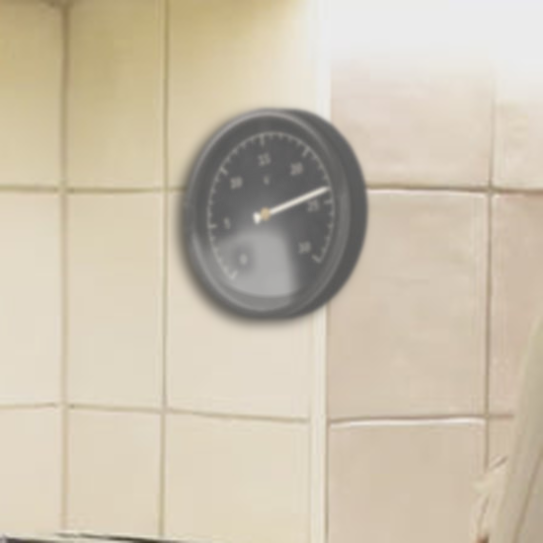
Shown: 24 V
